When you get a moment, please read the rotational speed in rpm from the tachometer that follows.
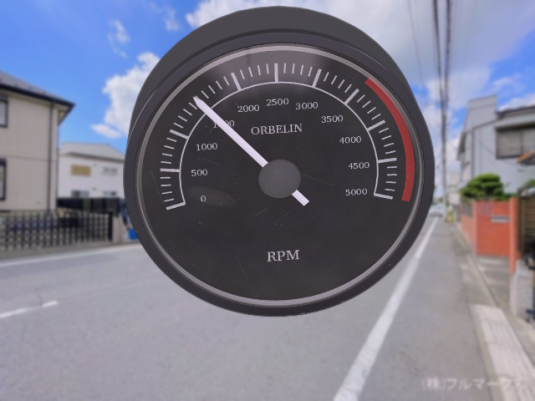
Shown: 1500 rpm
